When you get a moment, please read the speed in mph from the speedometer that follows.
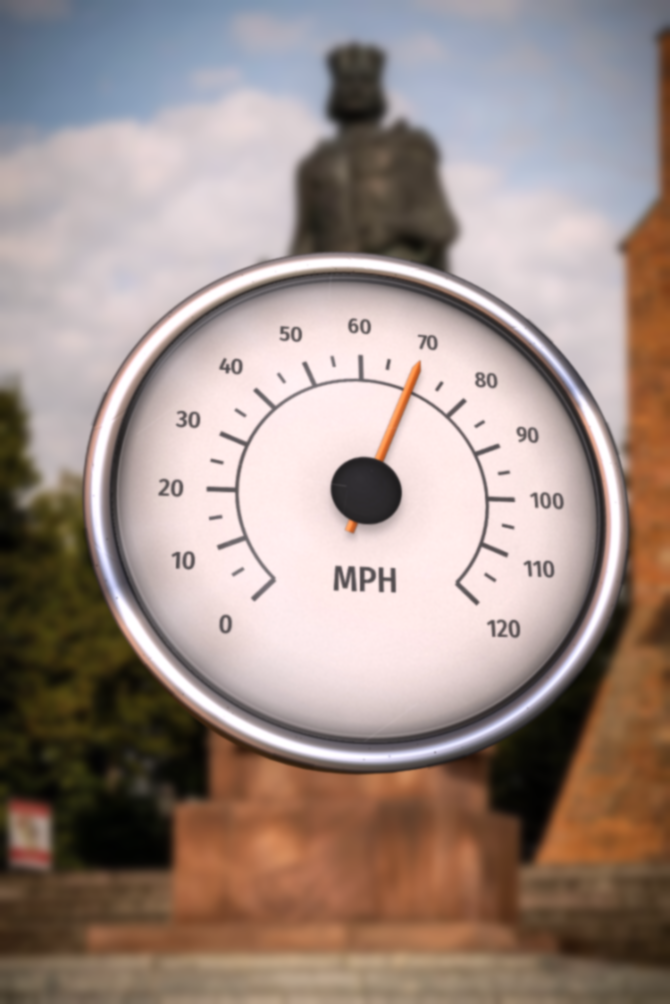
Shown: 70 mph
